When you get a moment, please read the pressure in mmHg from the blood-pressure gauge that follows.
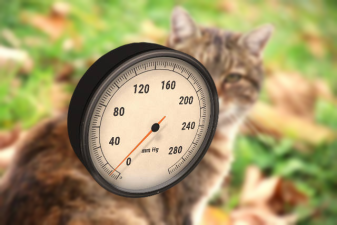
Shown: 10 mmHg
